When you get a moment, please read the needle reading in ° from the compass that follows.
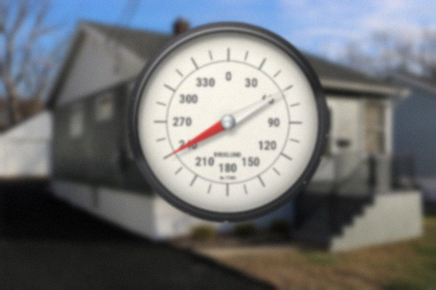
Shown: 240 °
